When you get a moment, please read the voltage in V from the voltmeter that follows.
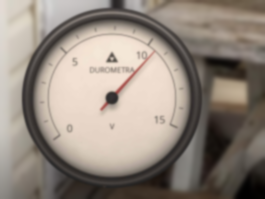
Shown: 10.5 V
